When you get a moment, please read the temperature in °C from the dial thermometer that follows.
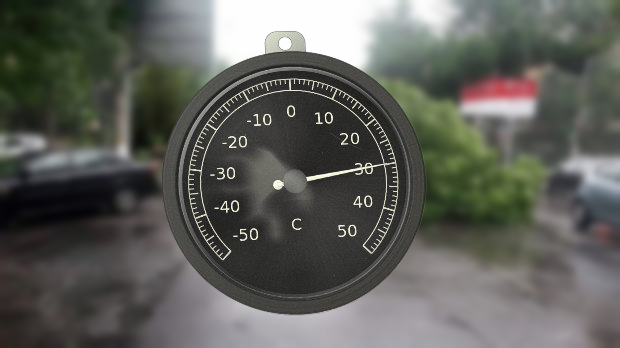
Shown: 30 °C
